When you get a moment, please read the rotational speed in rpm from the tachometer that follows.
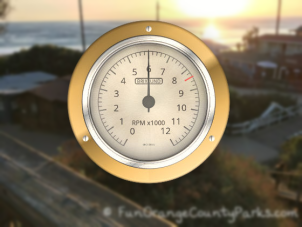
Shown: 6000 rpm
